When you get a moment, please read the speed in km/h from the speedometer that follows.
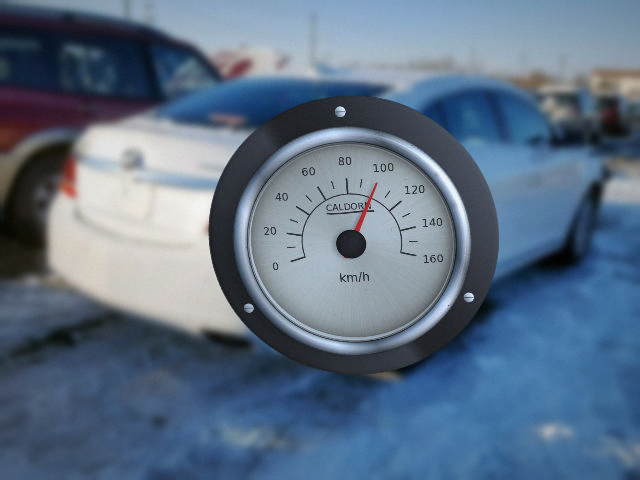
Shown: 100 km/h
